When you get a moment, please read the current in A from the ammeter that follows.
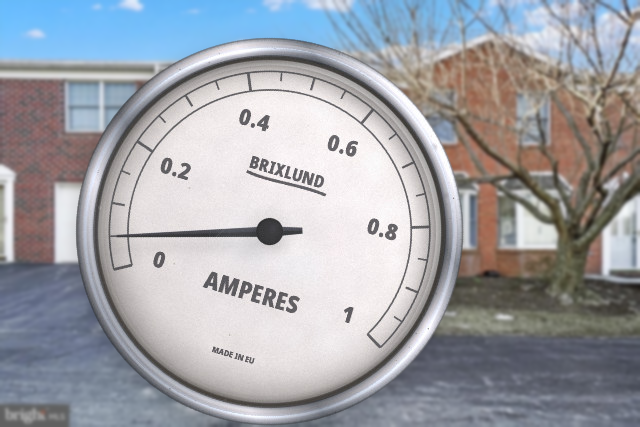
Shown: 0.05 A
